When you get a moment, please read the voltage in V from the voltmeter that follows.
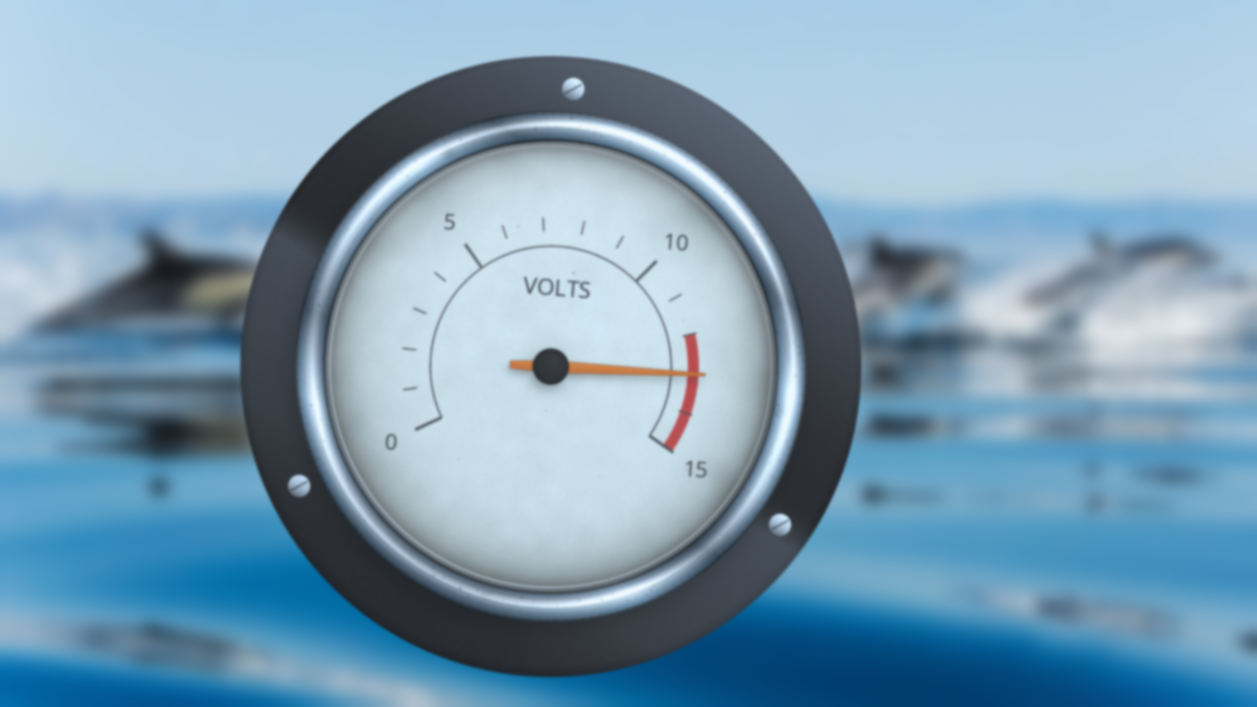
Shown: 13 V
